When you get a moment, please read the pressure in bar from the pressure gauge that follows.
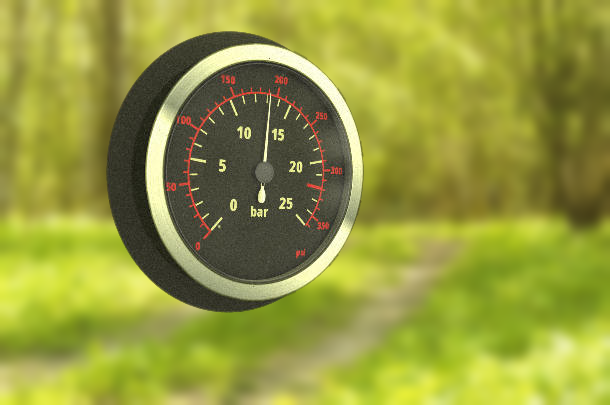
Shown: 13 bar
